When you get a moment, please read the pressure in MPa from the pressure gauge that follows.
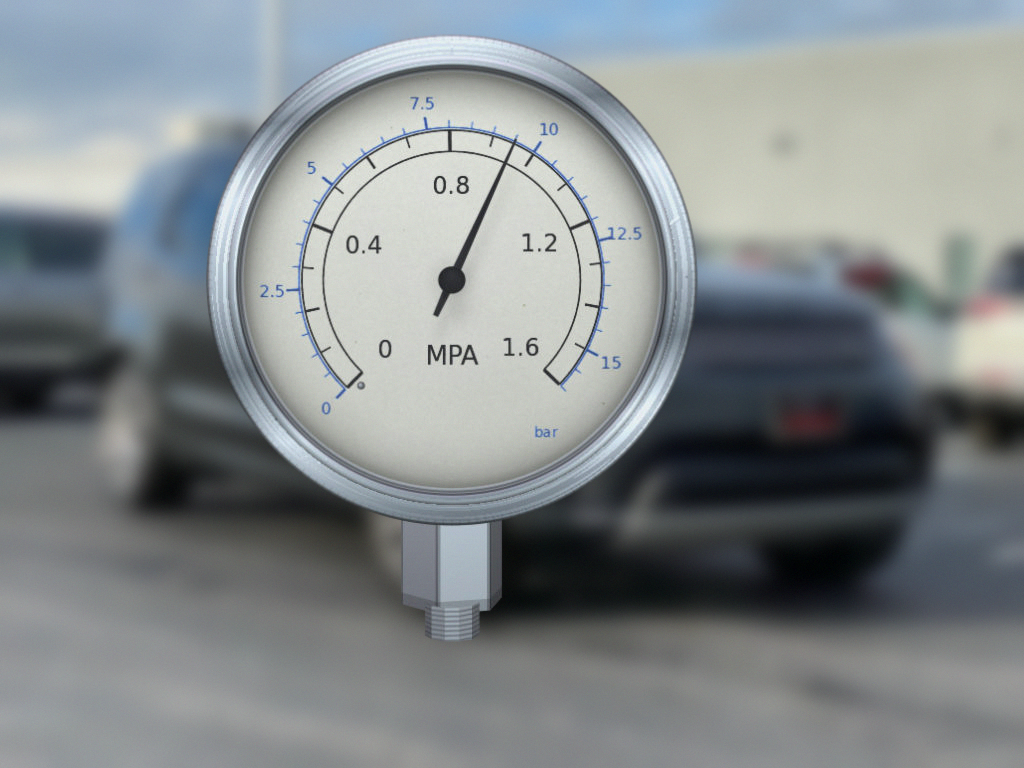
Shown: 0.95 MPa
